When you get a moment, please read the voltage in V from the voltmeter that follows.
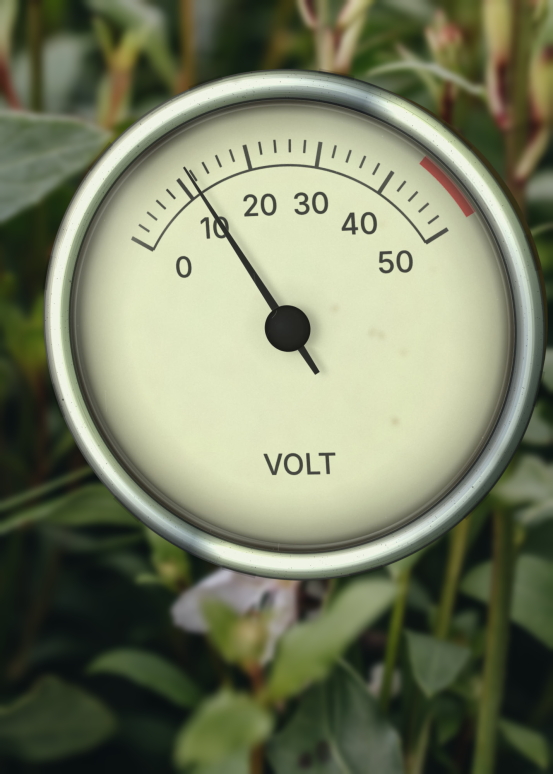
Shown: 12 V
